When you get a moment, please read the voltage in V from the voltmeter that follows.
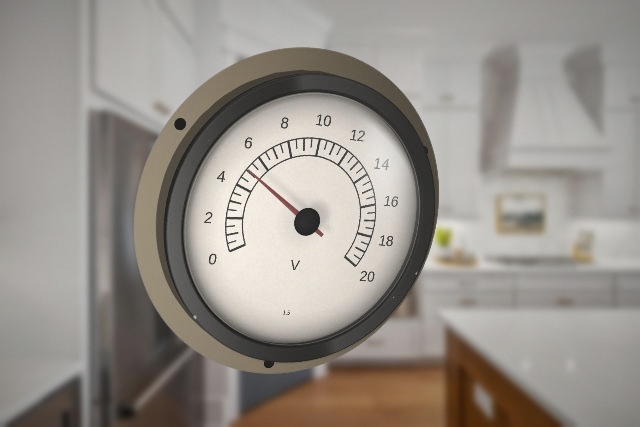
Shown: 5 V
